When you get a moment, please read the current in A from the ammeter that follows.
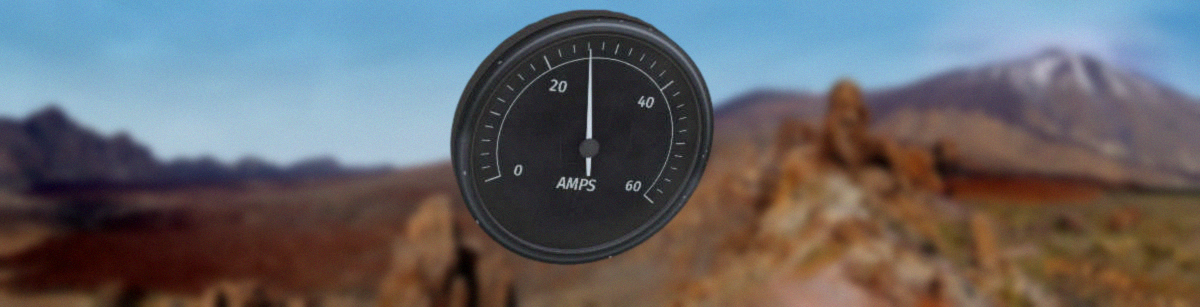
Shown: 26 A
